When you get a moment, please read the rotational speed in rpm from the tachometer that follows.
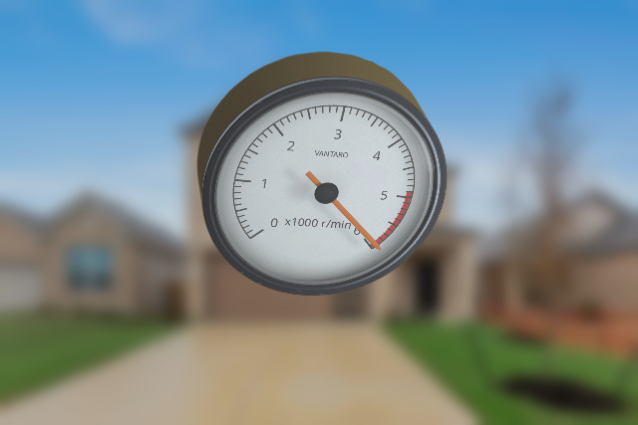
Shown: 5900 rpm
